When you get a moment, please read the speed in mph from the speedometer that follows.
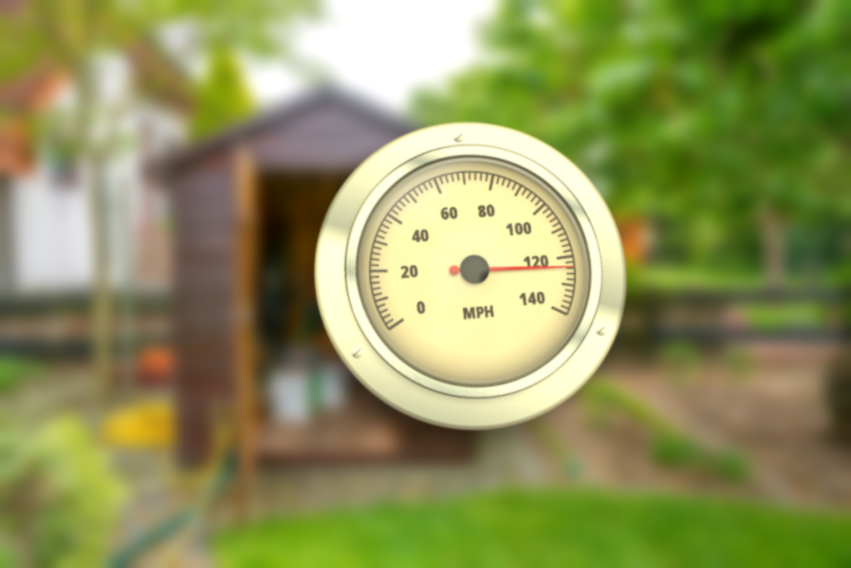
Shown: 124 mph
